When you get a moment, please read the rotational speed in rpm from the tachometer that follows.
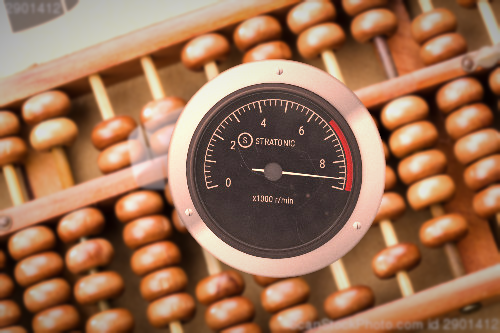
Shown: 8600 rpm
